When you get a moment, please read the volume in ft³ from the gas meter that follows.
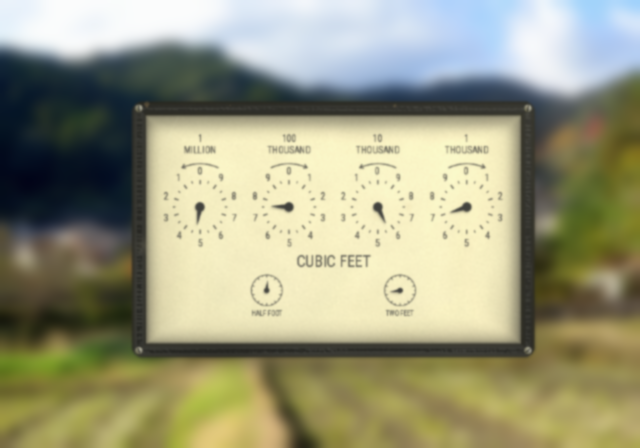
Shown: 475700 ft³
